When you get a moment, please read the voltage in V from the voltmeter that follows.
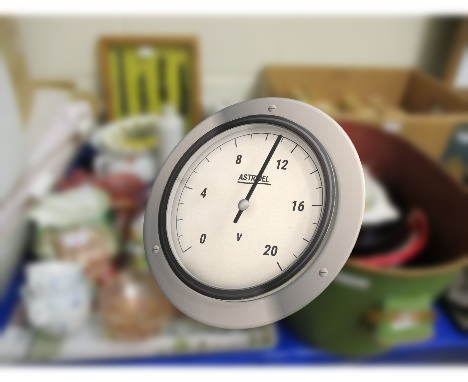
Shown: 11 V
